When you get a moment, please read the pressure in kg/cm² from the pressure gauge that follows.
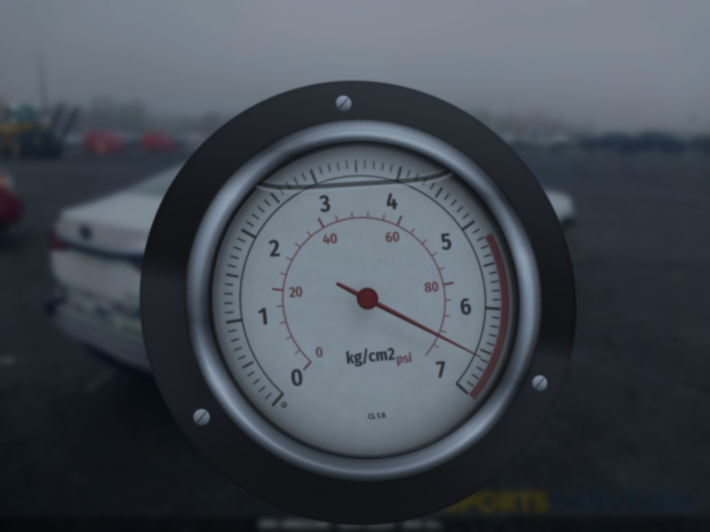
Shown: 6.6 kg/cm²
